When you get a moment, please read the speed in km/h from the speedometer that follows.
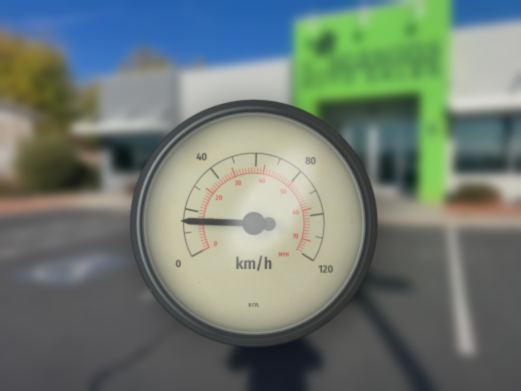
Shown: 15 km/h
